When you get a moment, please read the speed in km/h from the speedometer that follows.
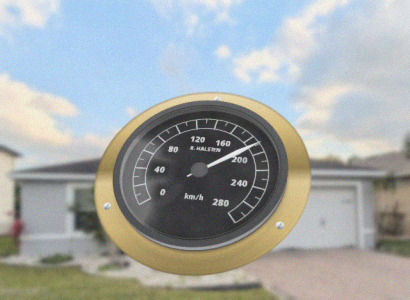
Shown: 190 km/h
